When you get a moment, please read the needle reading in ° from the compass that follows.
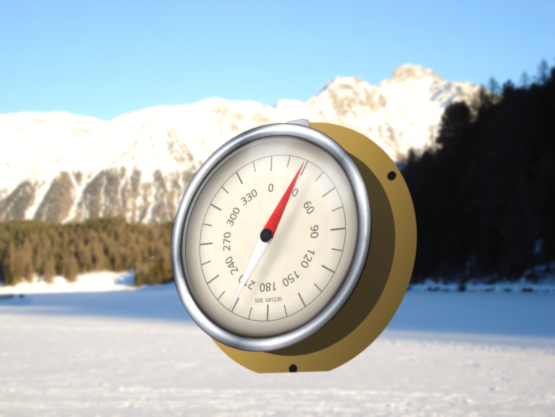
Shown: 30 °
